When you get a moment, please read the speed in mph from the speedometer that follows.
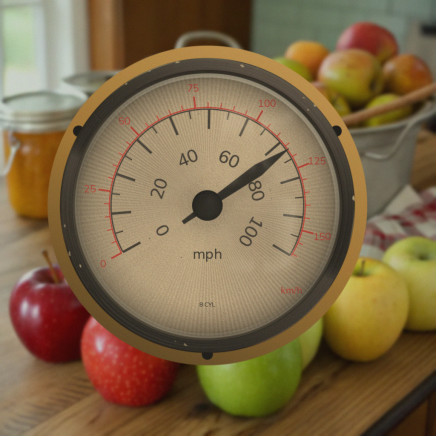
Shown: 72.5 mph
